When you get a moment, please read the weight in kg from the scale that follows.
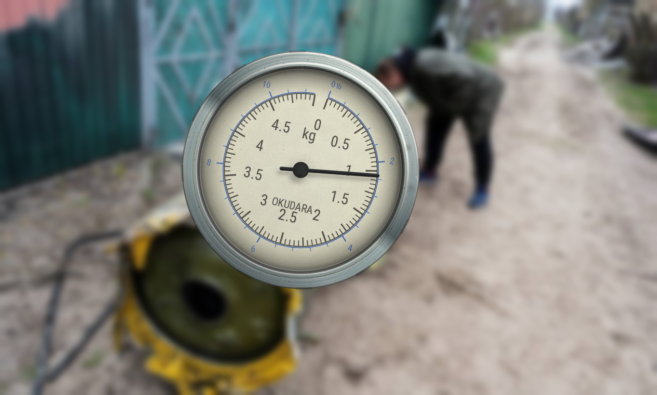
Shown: 1.05 kg
